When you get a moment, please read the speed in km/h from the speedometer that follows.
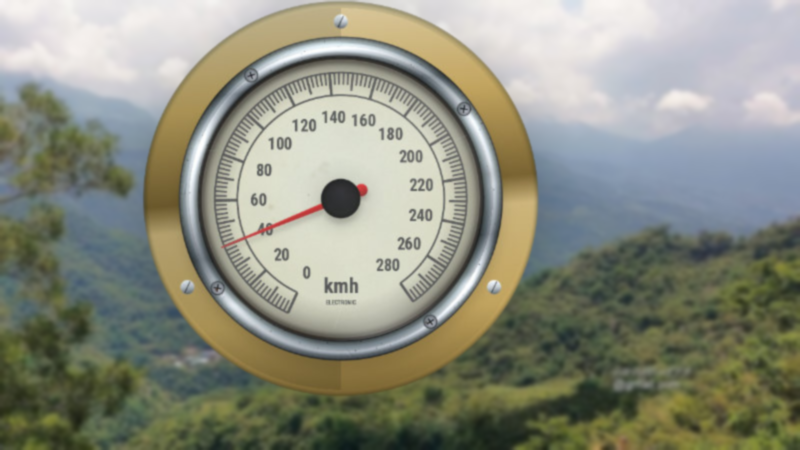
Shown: 40 km/h
